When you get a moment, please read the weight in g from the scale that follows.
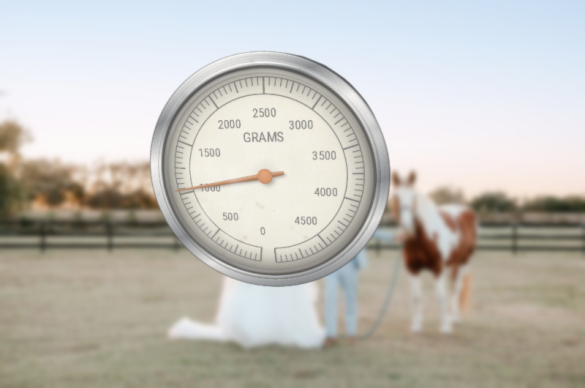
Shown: 1050 g
